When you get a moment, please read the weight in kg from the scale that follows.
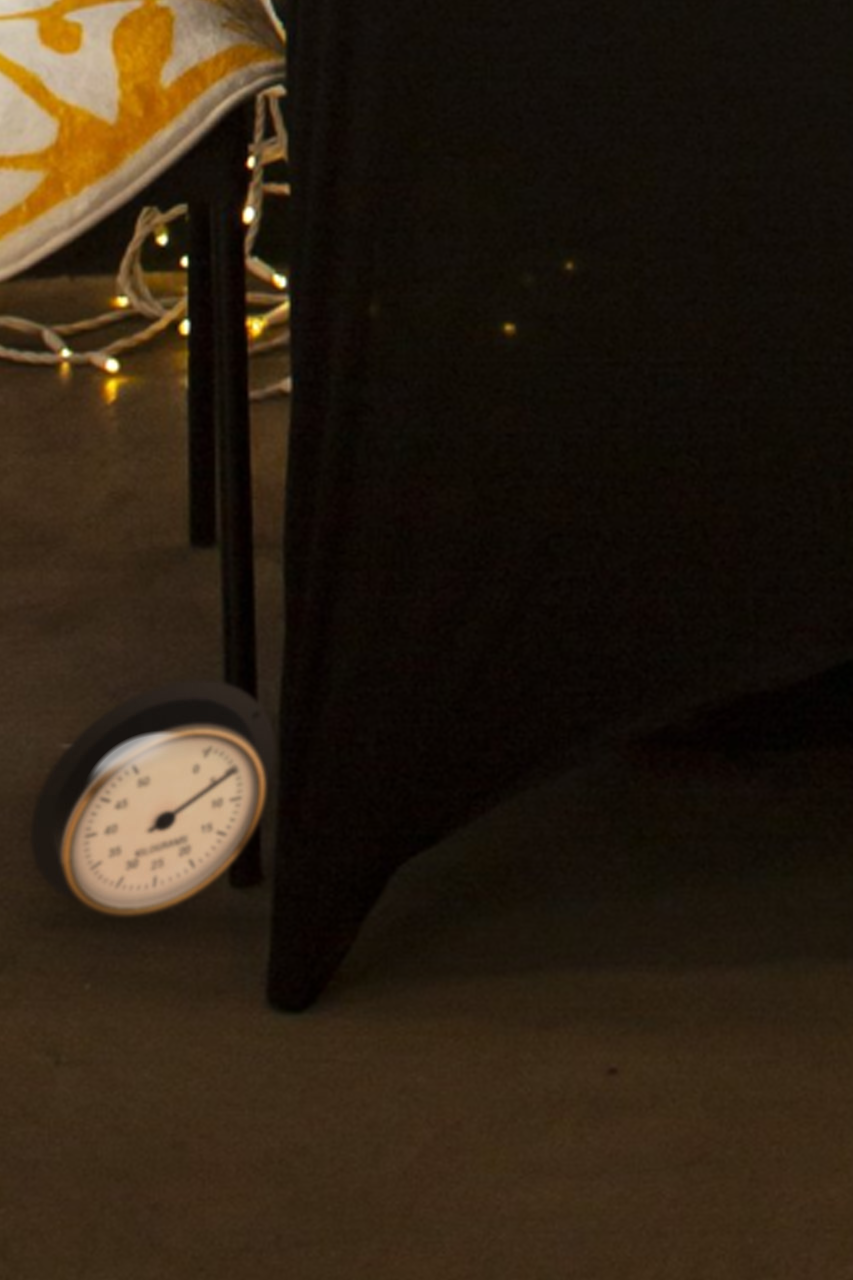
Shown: 5 kg
